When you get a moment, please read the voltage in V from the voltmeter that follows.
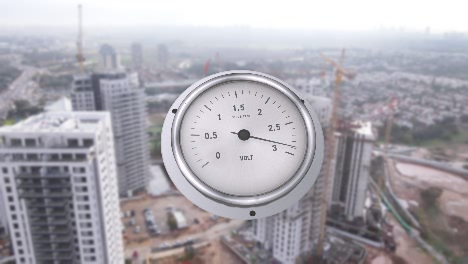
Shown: 2.9 V
